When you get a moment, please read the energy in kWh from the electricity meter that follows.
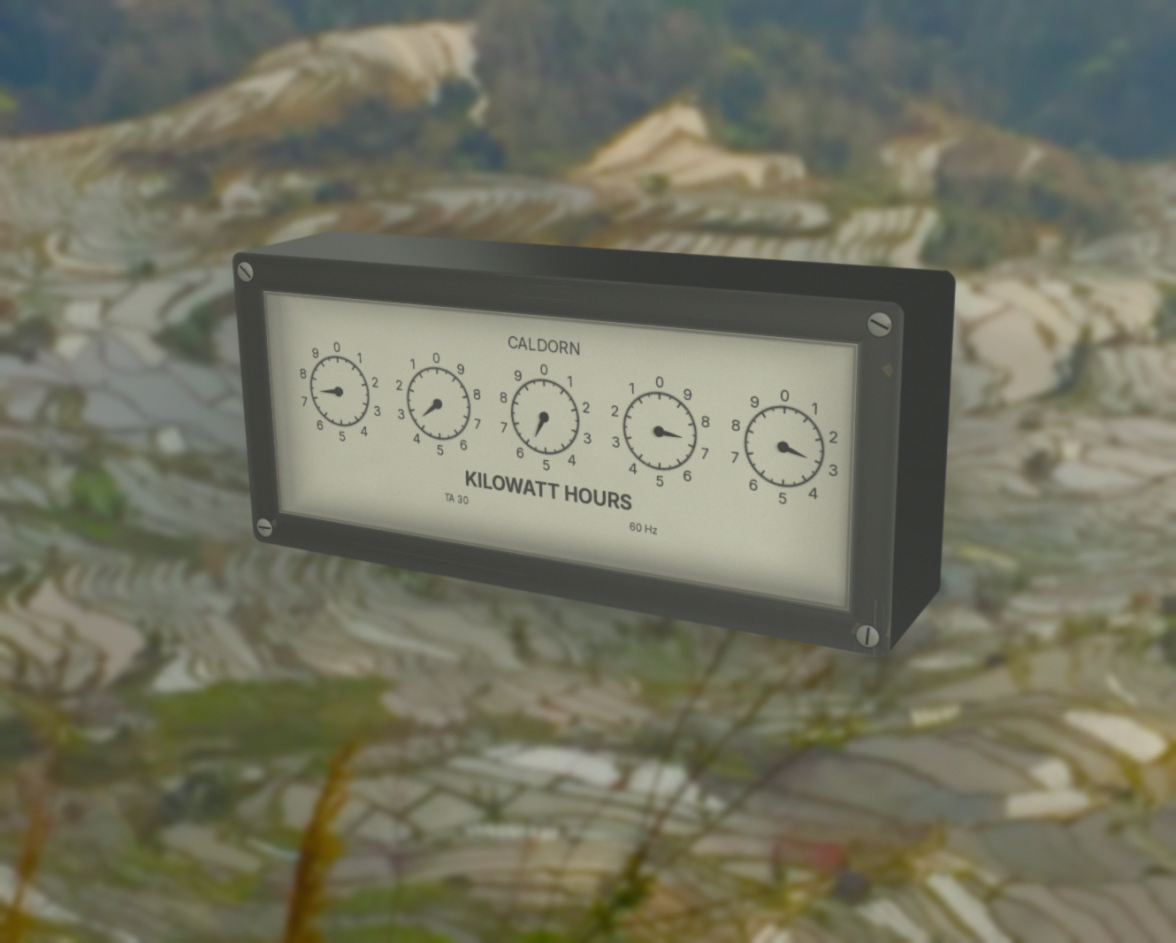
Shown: 73573 kWh
